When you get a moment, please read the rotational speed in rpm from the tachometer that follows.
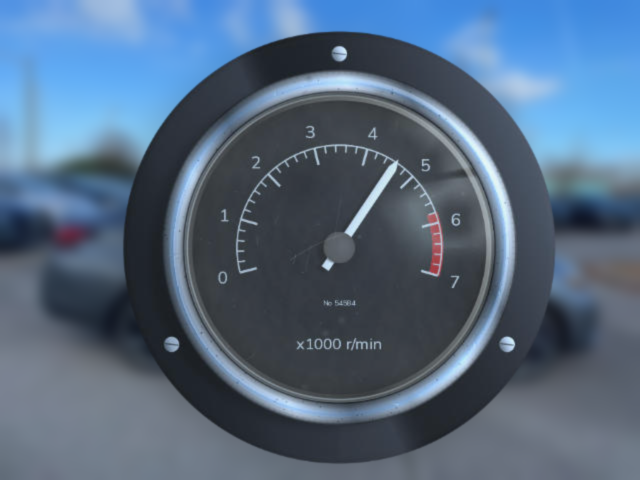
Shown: 4600 rpm
